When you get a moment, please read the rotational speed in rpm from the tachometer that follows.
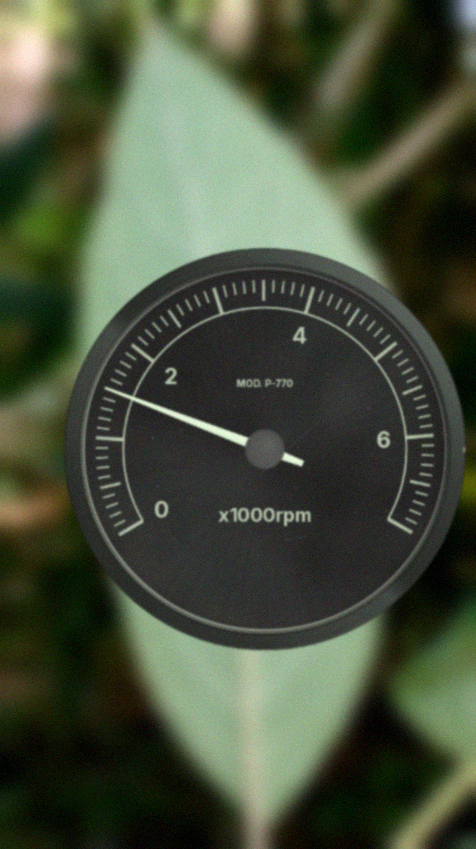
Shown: 1500 rpm
